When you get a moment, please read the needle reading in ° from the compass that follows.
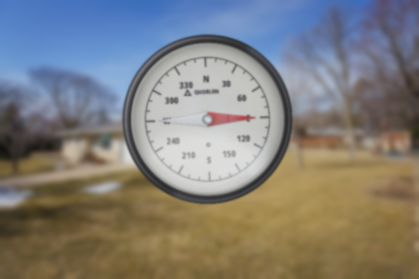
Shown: 90 °
